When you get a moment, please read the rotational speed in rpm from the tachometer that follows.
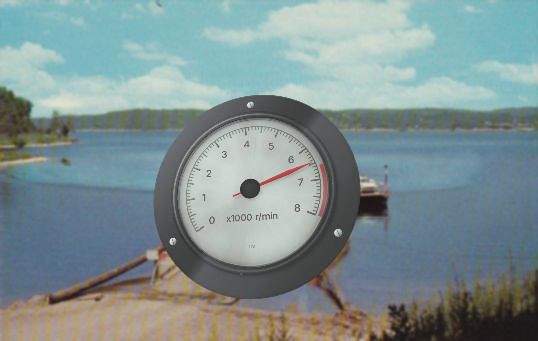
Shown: 6500 rpm
